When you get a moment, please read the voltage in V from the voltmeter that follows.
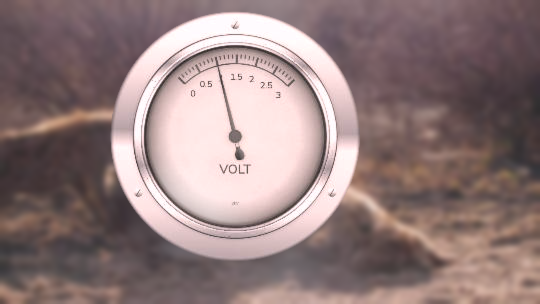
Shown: 1 V
